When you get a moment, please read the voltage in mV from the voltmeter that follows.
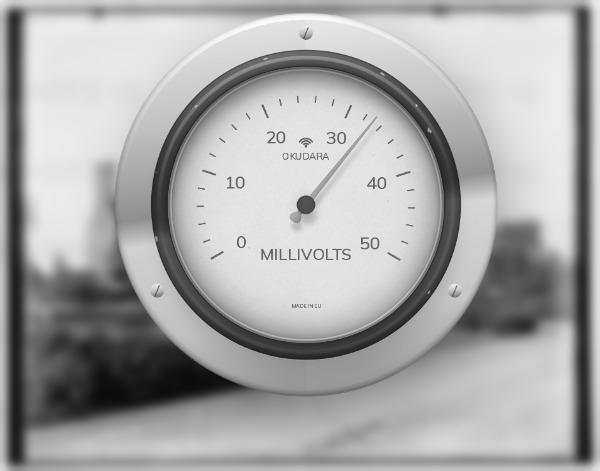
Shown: 33 mV
